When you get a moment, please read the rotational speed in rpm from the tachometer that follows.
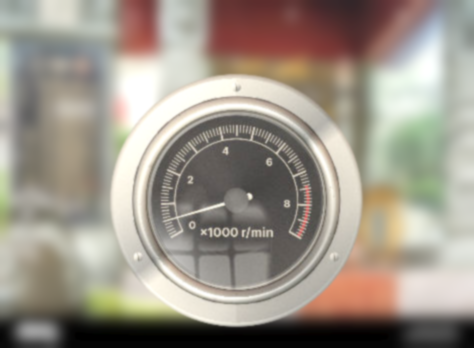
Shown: 500 rpm
